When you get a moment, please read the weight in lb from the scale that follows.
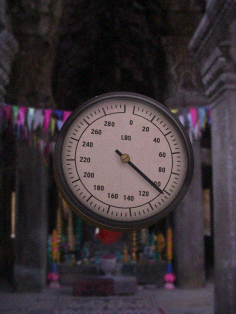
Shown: 104 lb
